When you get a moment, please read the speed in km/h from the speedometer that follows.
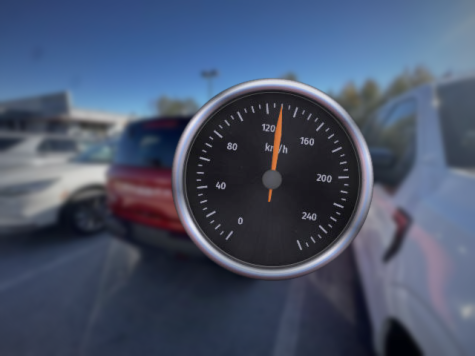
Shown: 130 km/h
